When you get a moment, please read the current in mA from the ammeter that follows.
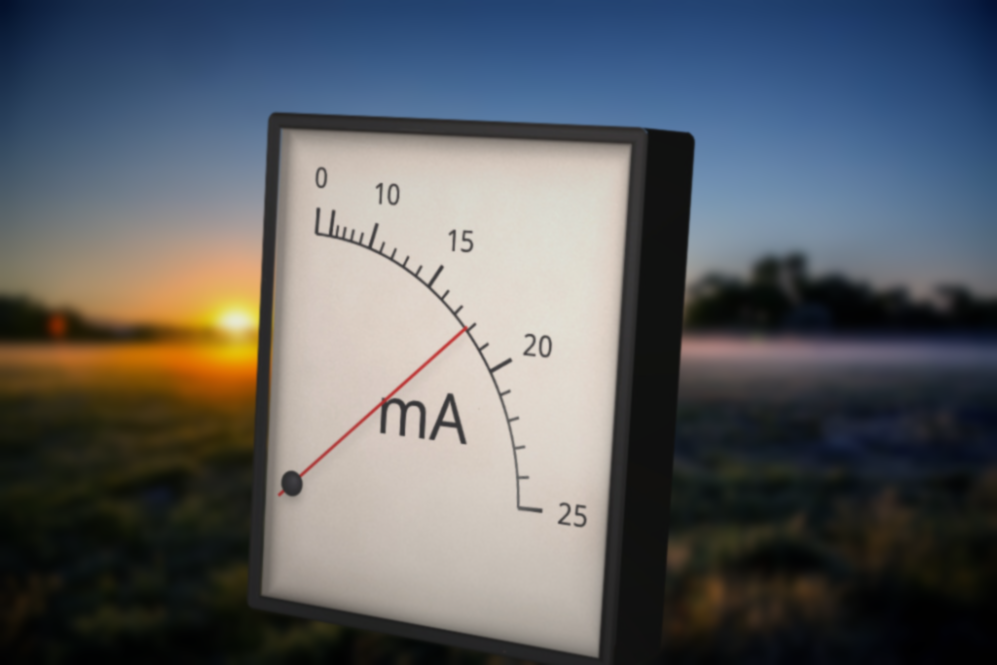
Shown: 18 mA
